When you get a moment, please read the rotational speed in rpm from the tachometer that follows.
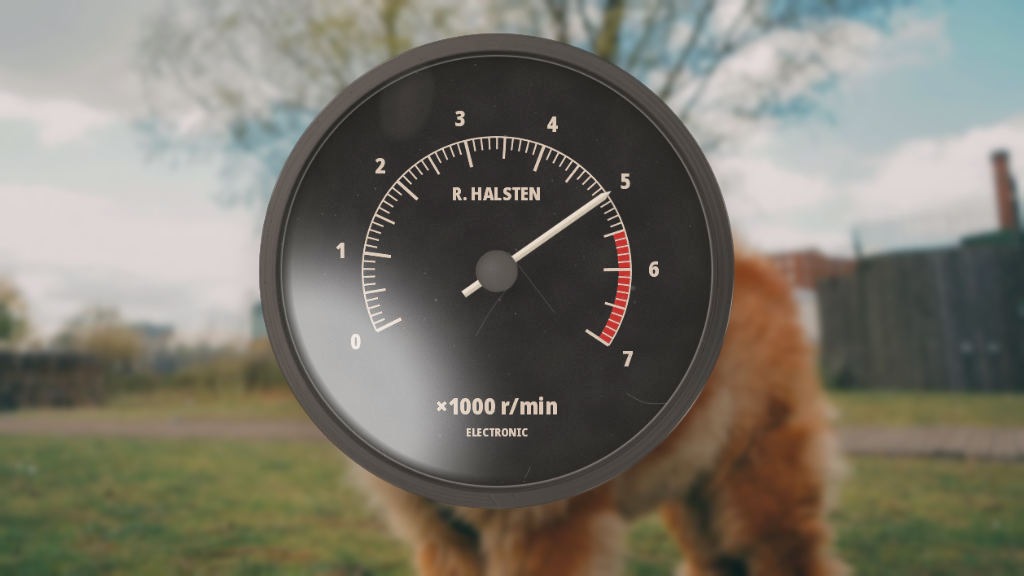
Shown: 5000 rpm
